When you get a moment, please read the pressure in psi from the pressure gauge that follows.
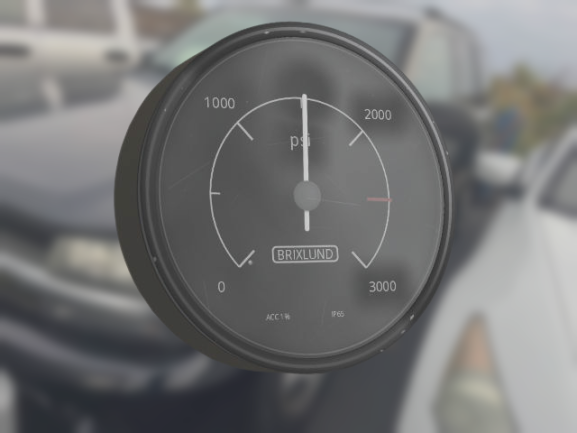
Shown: 1500 psi
